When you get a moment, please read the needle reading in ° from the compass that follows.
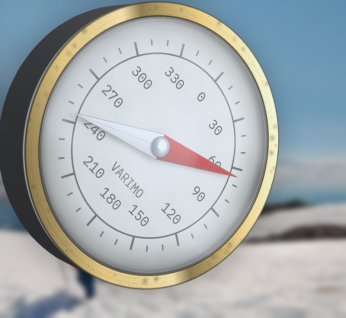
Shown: 65 °
